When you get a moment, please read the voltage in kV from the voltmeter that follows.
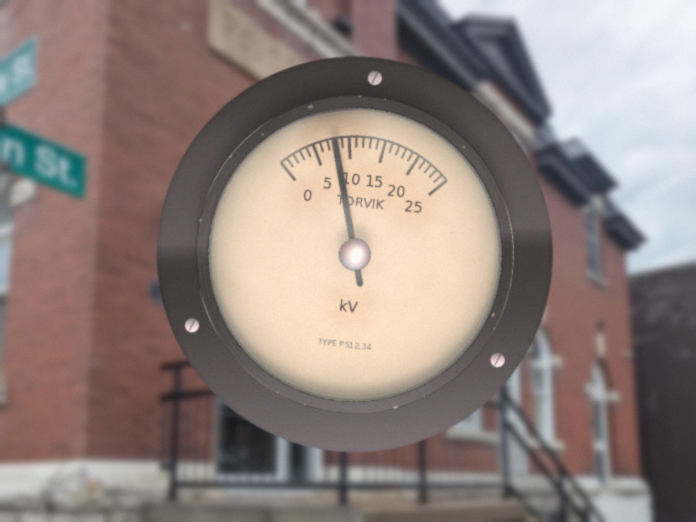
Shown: 8 kV
